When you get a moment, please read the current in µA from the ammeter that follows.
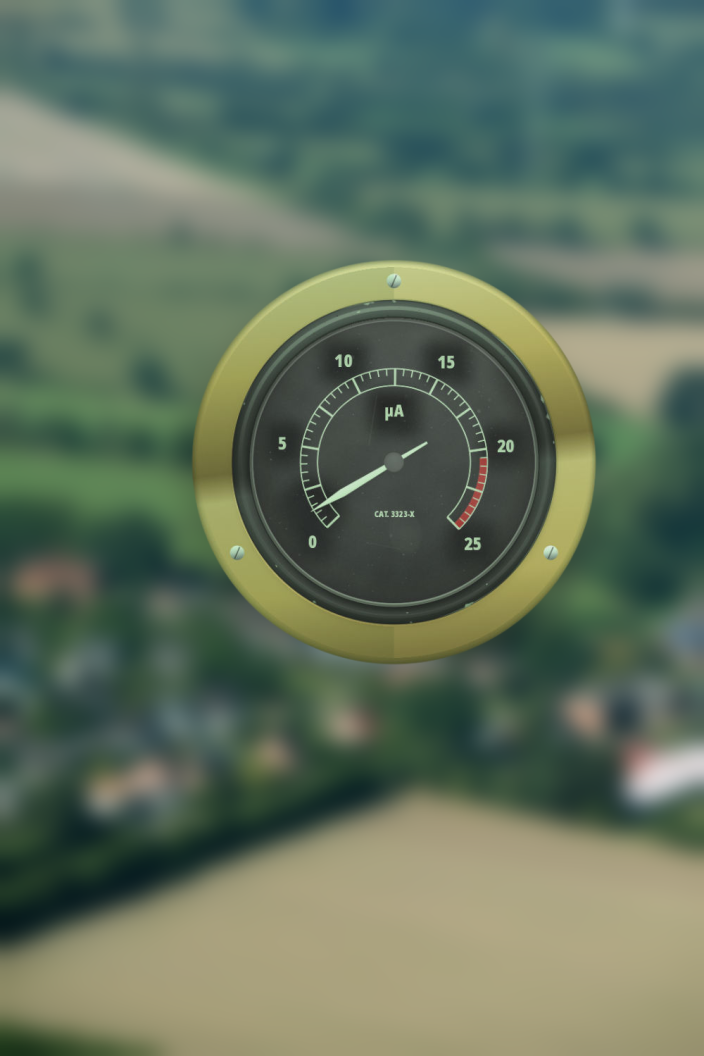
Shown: 1.25 µA
